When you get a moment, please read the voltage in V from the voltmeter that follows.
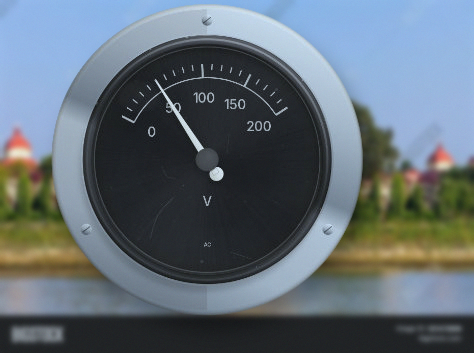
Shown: 50 V
